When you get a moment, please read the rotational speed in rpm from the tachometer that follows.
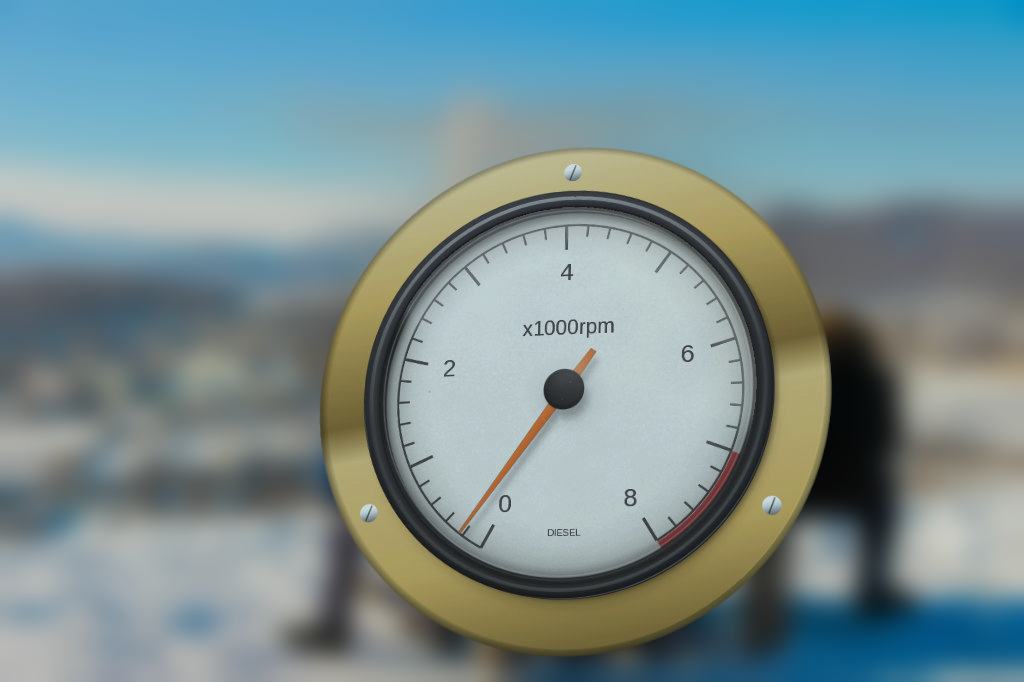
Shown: 200 rpm
